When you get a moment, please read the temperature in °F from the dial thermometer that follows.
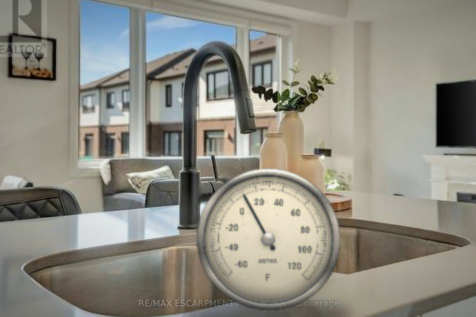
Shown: 10 °F
